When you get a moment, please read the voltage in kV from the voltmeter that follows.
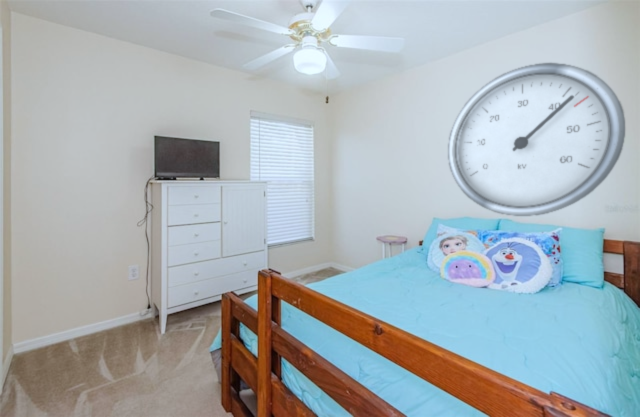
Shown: 42 kV
